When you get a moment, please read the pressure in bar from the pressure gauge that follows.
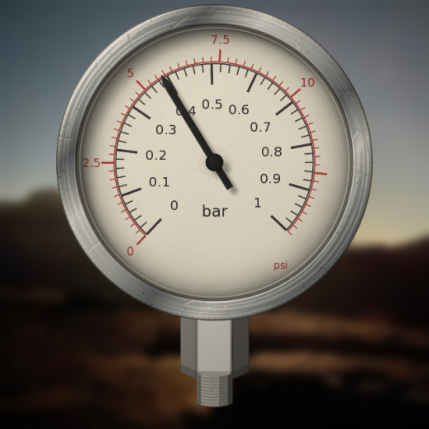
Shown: 0.39 bar
